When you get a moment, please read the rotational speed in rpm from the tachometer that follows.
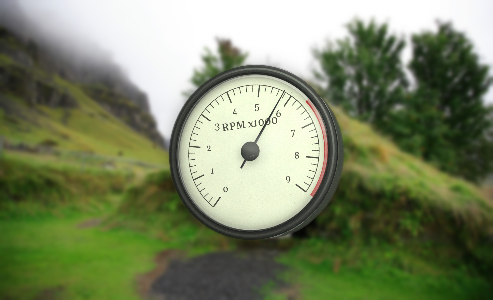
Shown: 5800 rpm
